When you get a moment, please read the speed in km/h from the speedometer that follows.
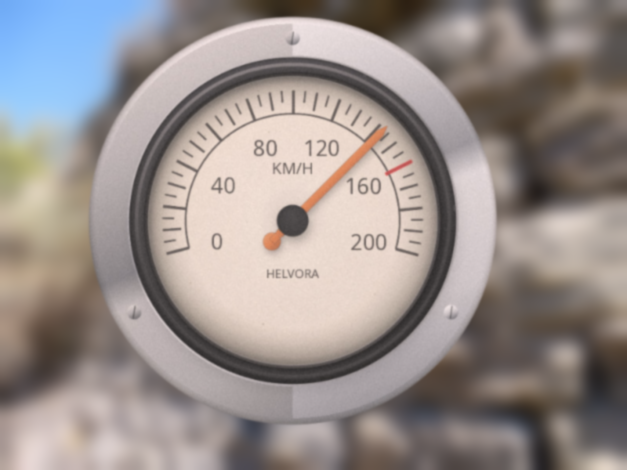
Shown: 142.5 km/h
